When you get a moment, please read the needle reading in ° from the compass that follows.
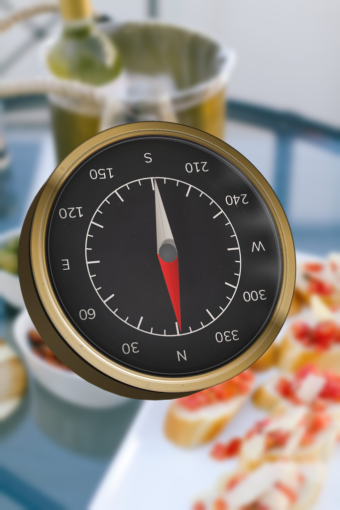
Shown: 0 °
